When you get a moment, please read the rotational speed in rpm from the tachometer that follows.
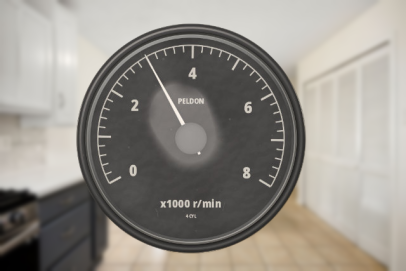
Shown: 3000 rpm
